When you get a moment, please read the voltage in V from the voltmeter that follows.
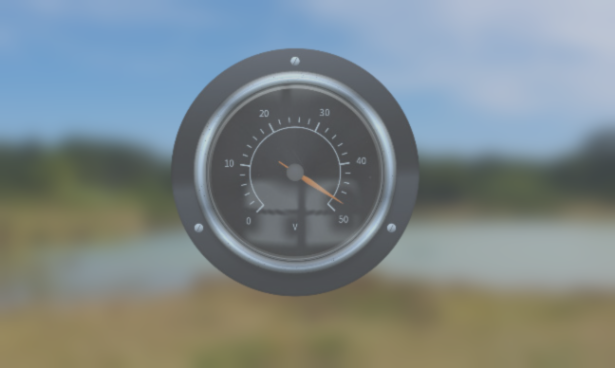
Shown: 48 V
